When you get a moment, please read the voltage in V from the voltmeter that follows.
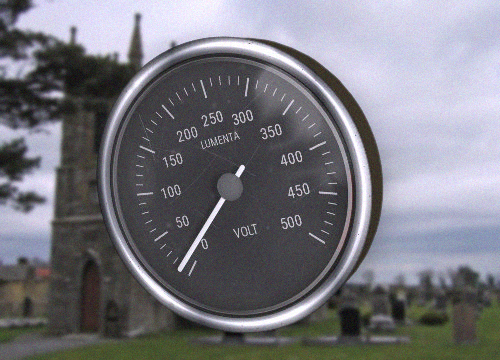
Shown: 10 V
